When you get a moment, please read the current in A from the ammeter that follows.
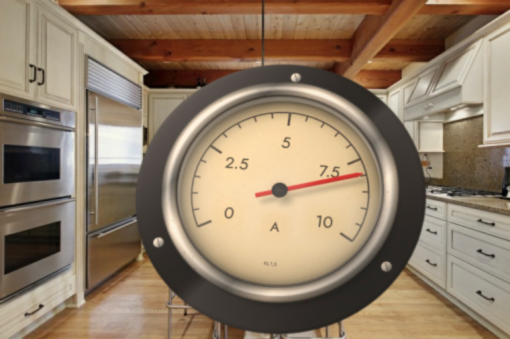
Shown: 8 A
